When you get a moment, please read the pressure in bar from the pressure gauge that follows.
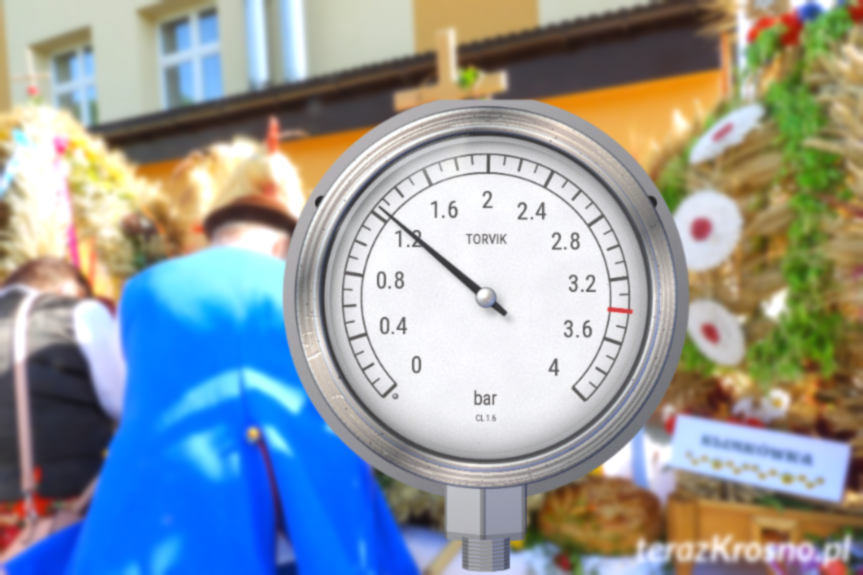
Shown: 1.25 bar
